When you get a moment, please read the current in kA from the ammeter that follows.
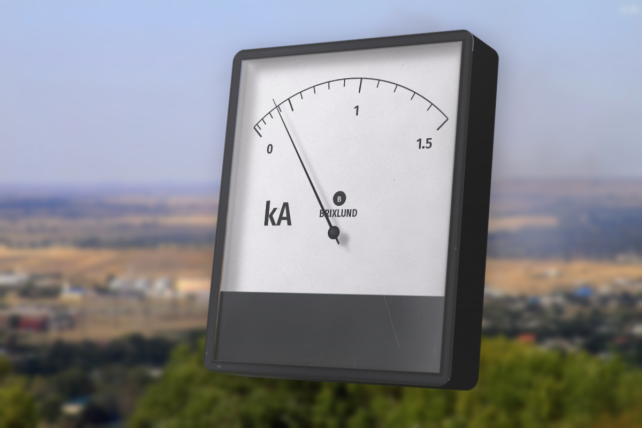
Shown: 0.4 kA
